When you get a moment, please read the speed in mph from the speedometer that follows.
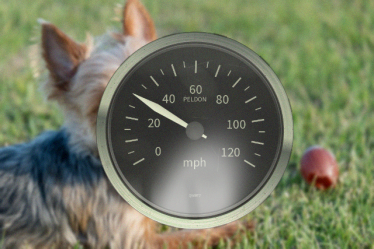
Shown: 30 mph
